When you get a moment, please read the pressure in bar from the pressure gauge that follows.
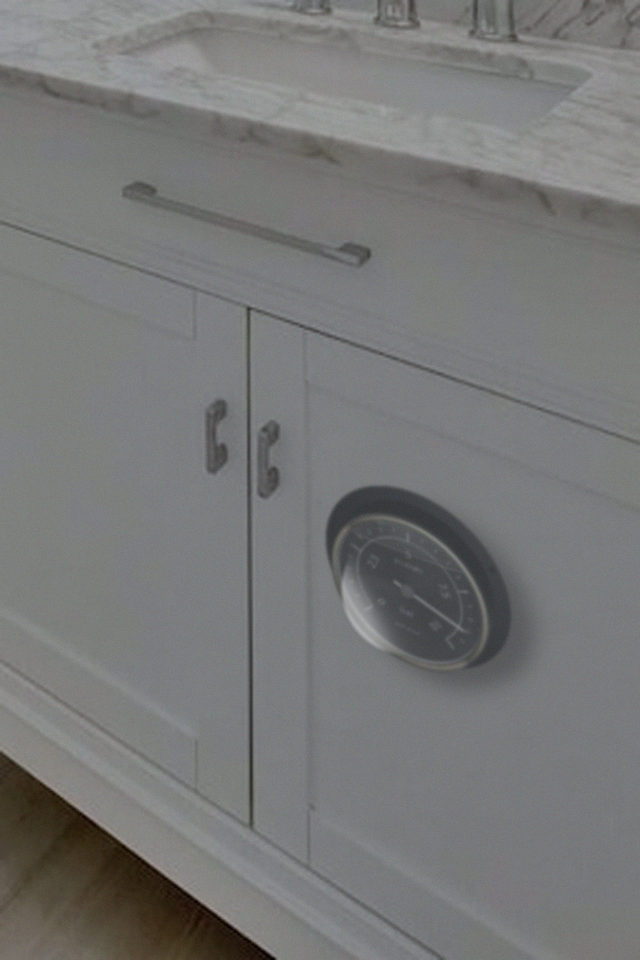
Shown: 9 bar
